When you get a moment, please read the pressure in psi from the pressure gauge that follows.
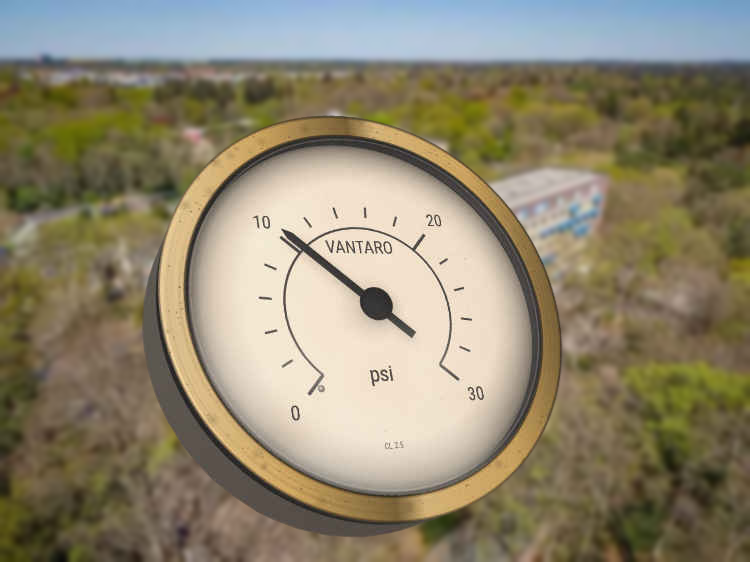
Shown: 10 psi
